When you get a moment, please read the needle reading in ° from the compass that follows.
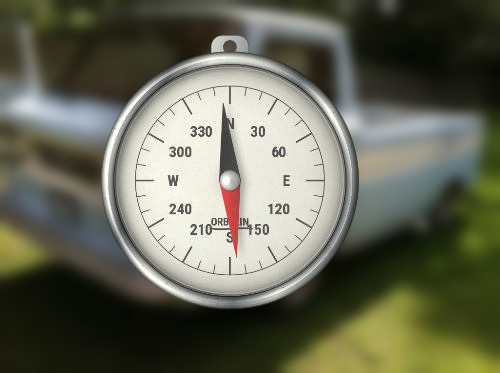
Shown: 175 °
